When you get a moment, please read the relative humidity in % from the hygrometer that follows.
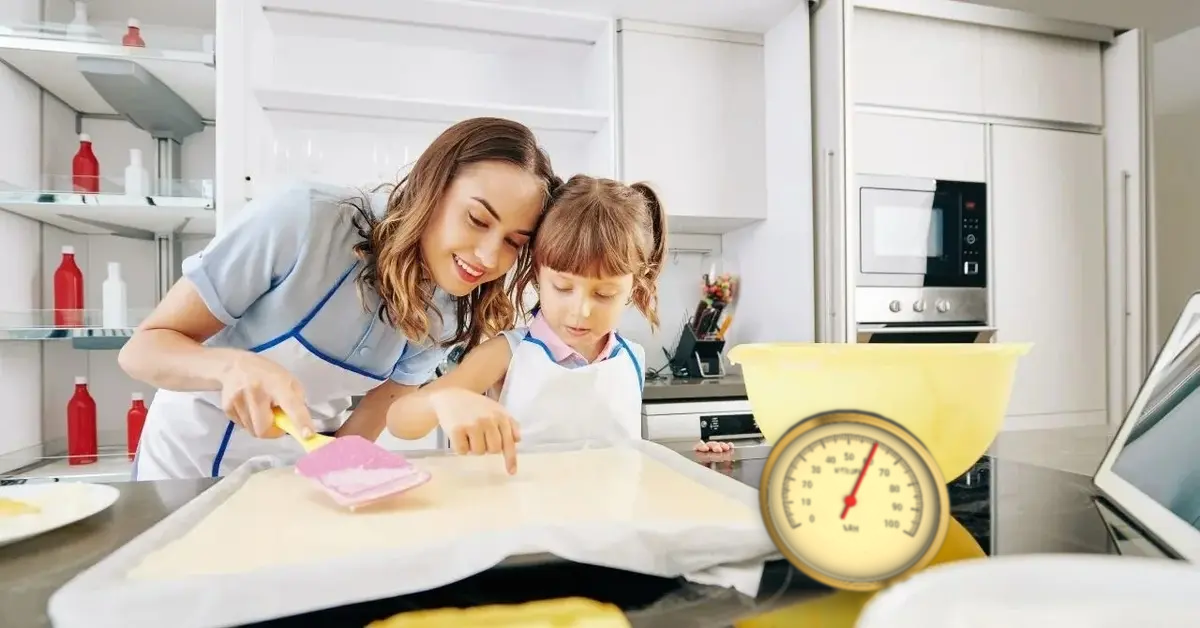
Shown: 60 %
